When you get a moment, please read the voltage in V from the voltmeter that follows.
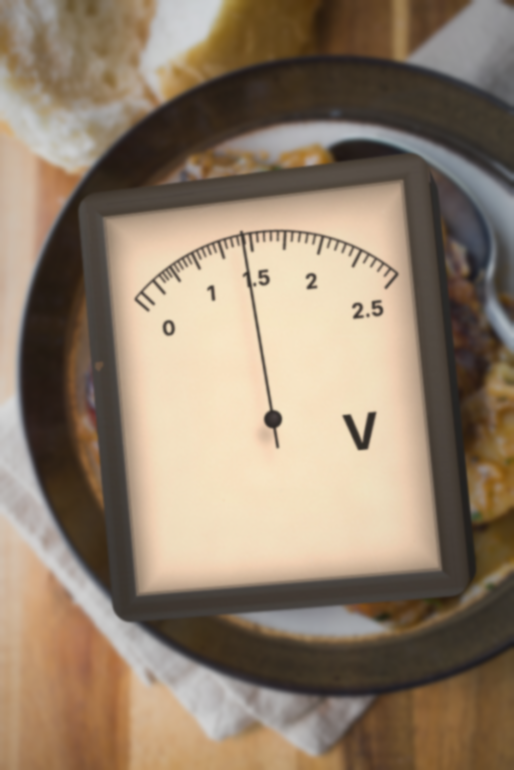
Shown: 1.45 V
